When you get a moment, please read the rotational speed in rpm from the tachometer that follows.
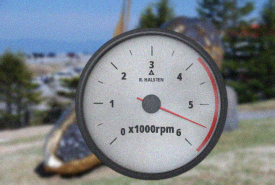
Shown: 5500 rpm
